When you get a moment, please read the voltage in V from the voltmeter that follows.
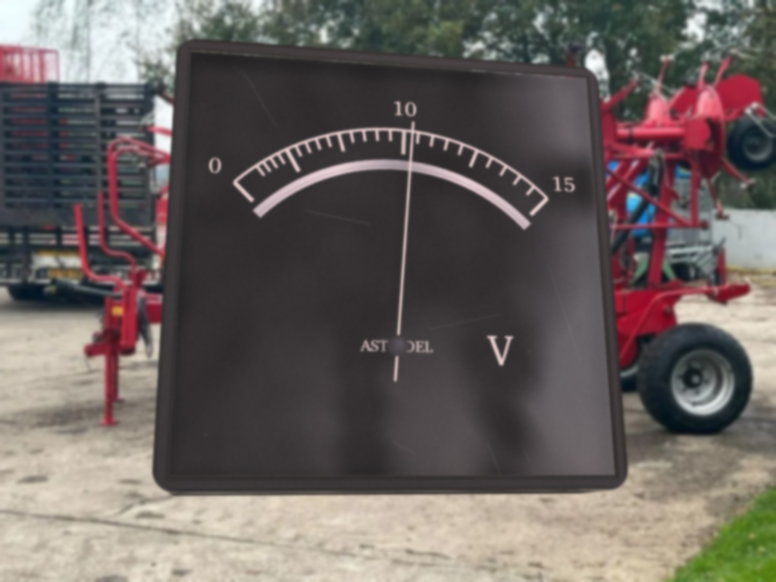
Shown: 10.25 V
